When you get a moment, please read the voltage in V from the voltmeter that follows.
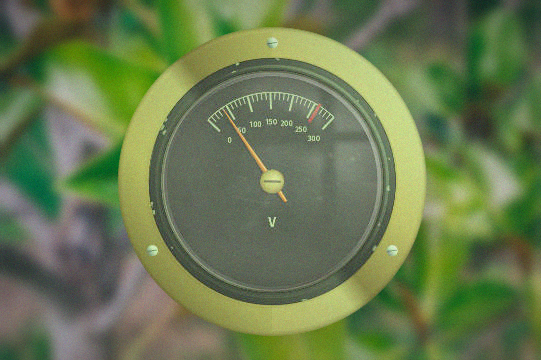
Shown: 40 V
